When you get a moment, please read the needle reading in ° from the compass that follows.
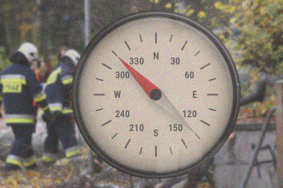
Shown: 315 °
